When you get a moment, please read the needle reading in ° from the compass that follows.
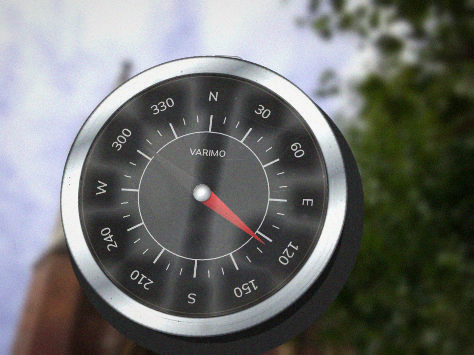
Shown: 125 °
